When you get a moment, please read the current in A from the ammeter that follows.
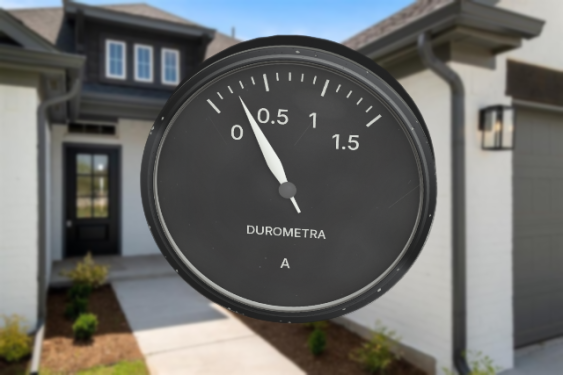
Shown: 0.25 A
